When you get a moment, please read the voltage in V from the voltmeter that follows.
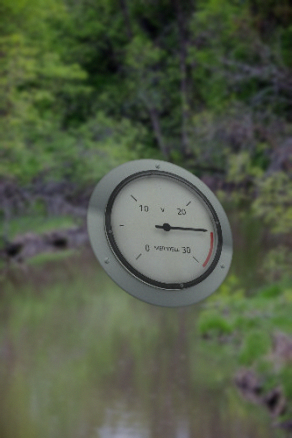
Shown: 25 V
